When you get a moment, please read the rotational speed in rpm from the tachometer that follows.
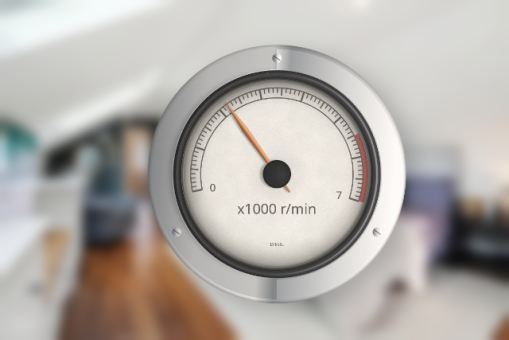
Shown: 2200 rpm
